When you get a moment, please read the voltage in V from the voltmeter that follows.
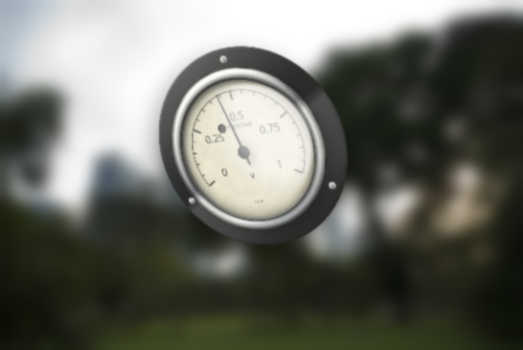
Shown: 0.45 V
